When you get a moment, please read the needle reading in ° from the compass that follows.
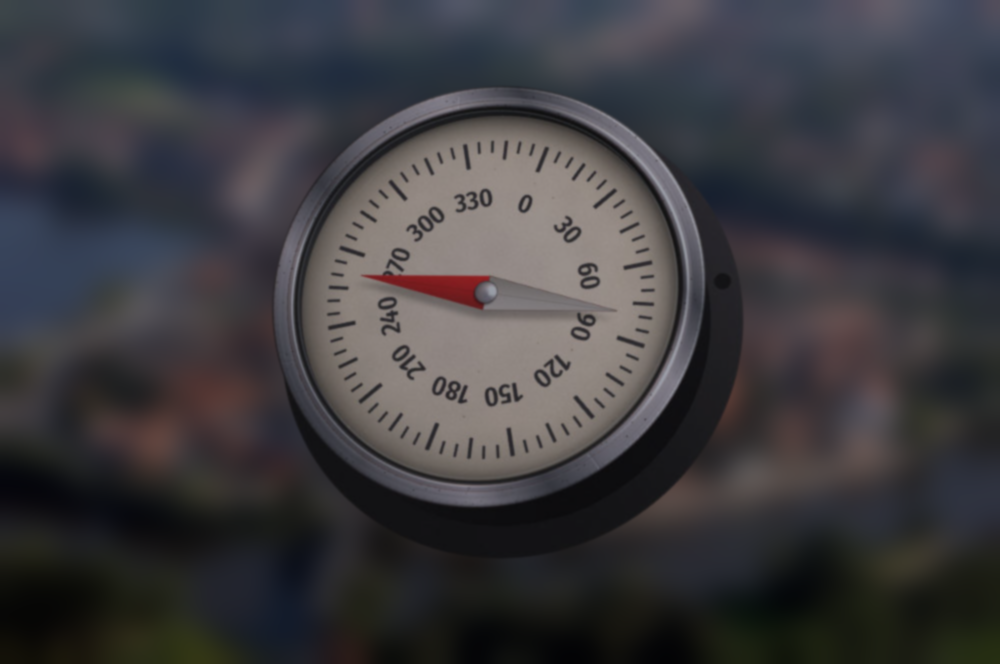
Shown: 260 °
